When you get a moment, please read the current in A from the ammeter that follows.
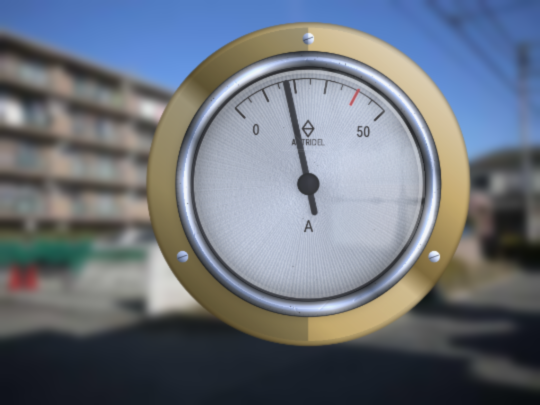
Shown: 17.5 A
